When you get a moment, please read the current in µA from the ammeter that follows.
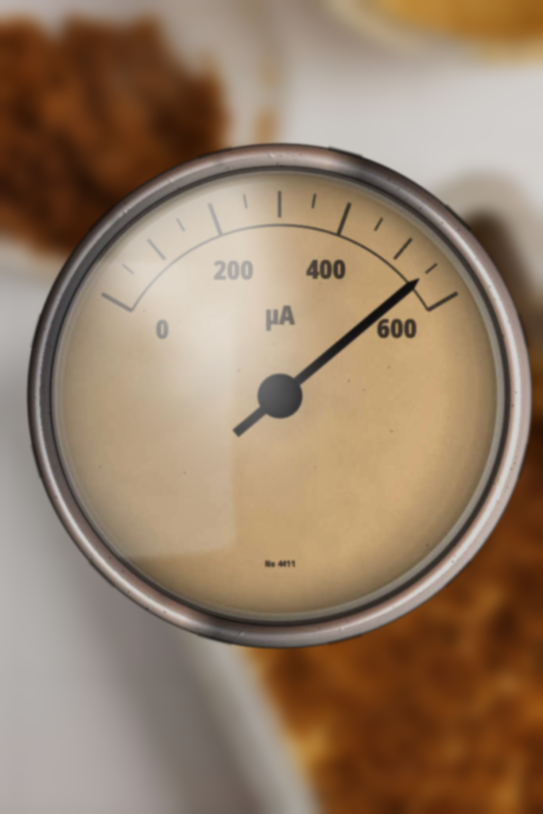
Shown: 550 µA
